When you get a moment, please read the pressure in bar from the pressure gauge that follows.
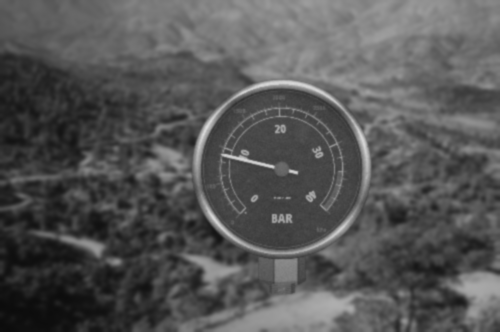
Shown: 9 bar
